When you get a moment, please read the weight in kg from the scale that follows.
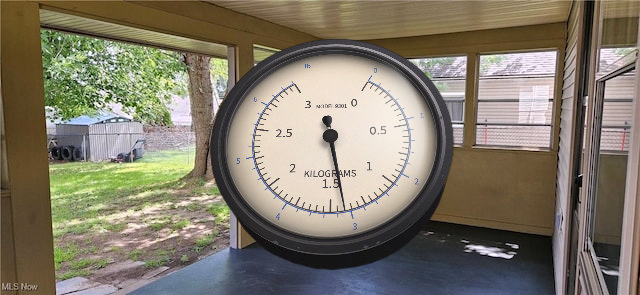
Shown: 1.4 kg
